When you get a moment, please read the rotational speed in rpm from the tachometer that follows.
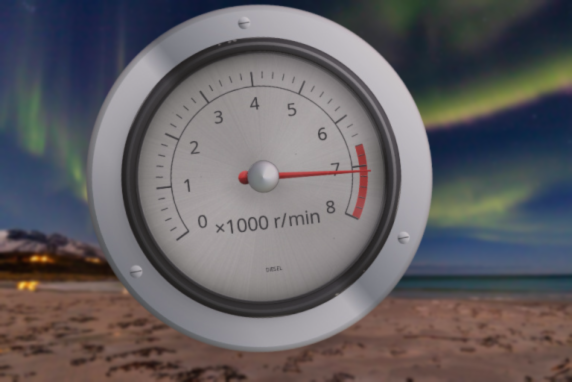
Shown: 7100 rpm
